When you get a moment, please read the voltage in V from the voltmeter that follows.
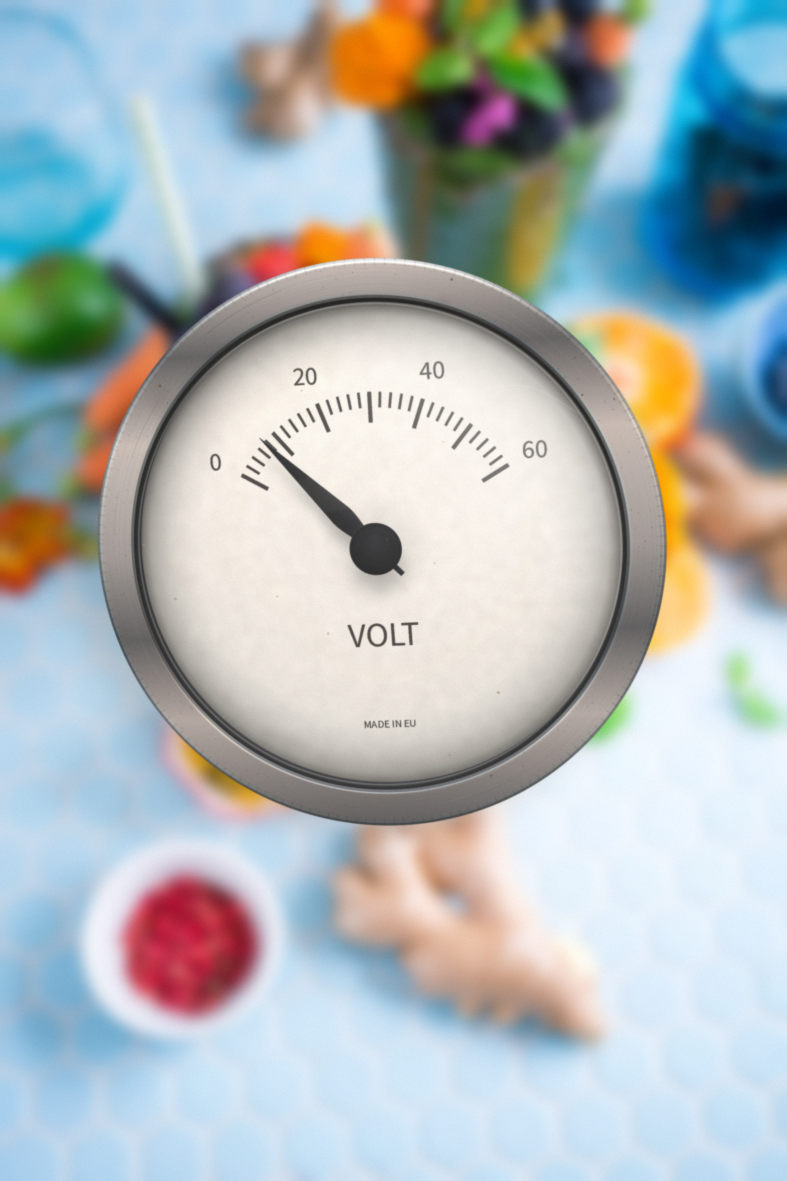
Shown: 8 V
